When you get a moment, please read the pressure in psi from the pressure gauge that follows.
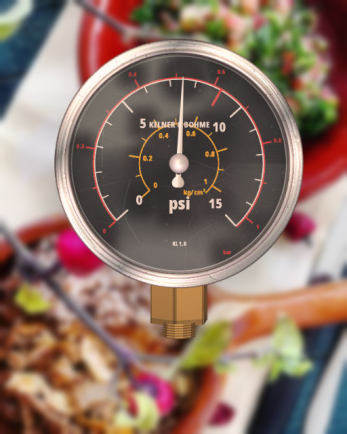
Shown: 7.5 psi
